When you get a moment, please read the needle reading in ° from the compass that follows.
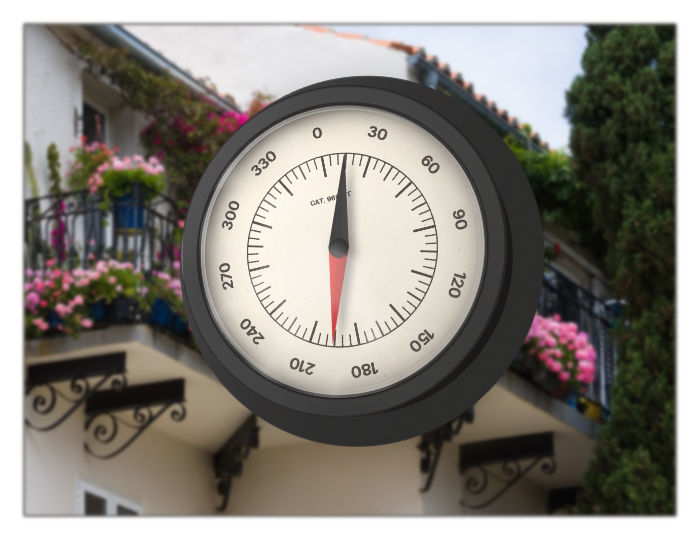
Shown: 195 °
